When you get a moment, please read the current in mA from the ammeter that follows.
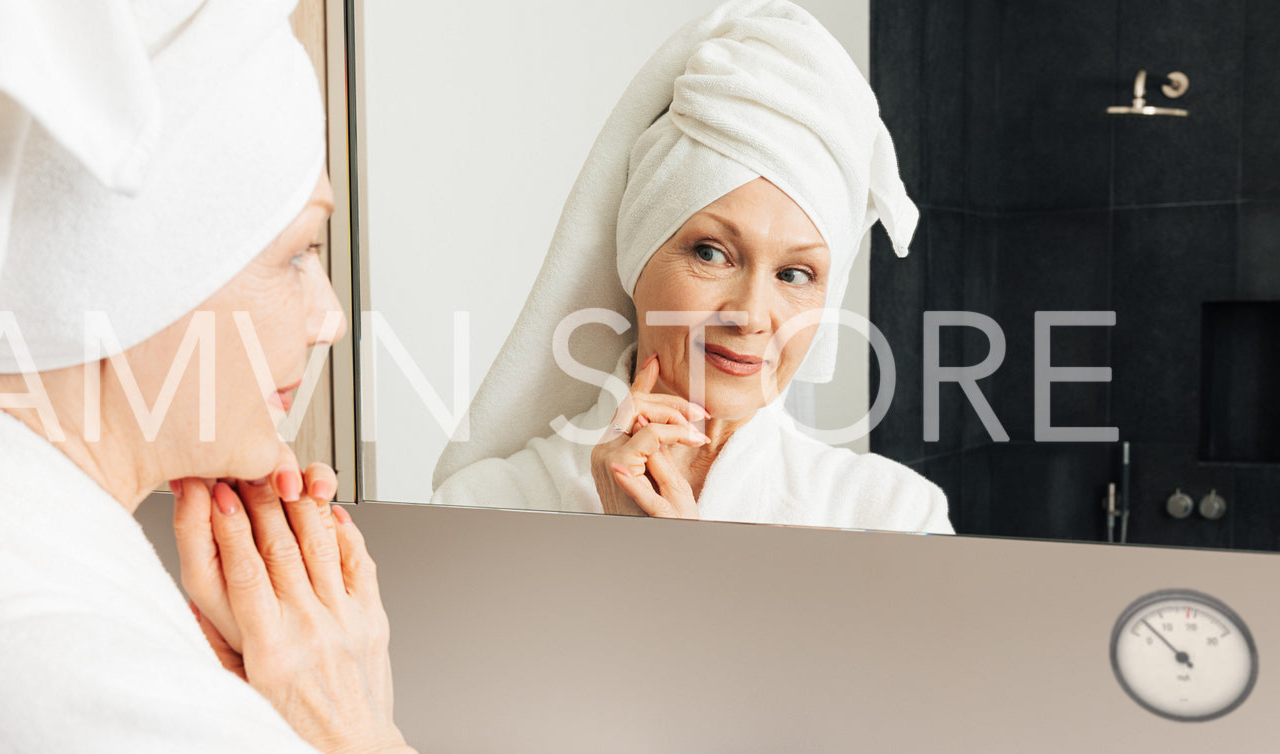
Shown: 5 mA
